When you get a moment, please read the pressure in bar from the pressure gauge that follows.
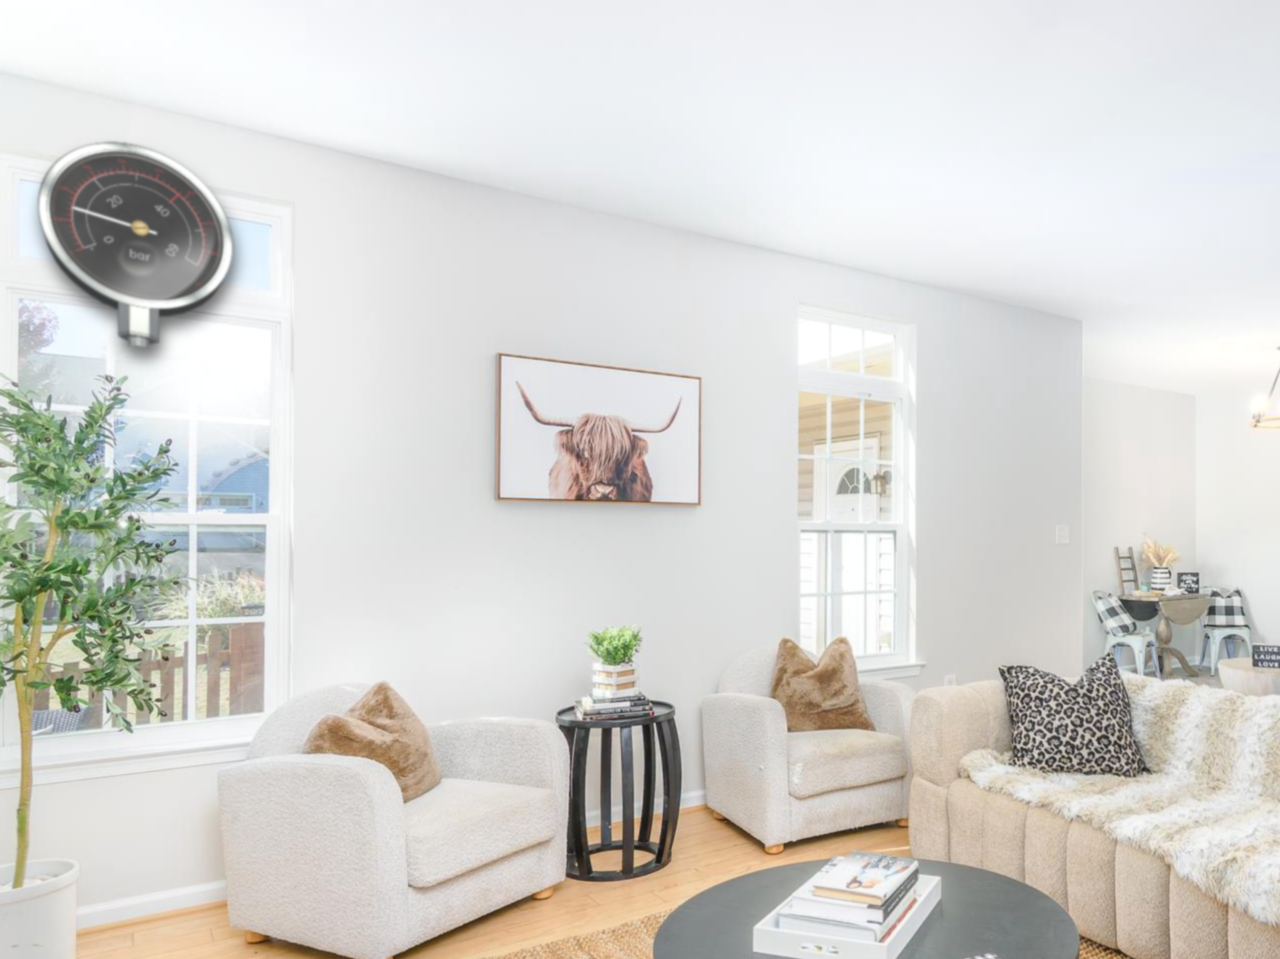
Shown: 10 bar
